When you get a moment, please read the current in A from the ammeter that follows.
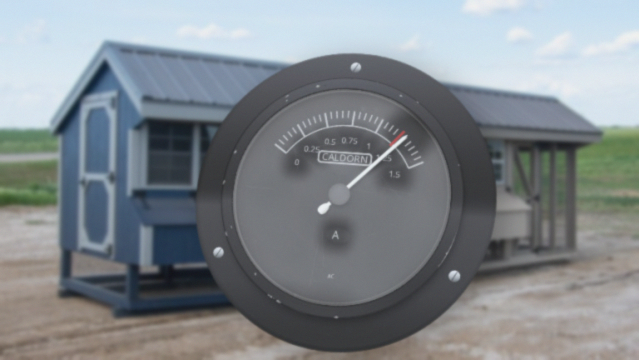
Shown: 1.25 A
